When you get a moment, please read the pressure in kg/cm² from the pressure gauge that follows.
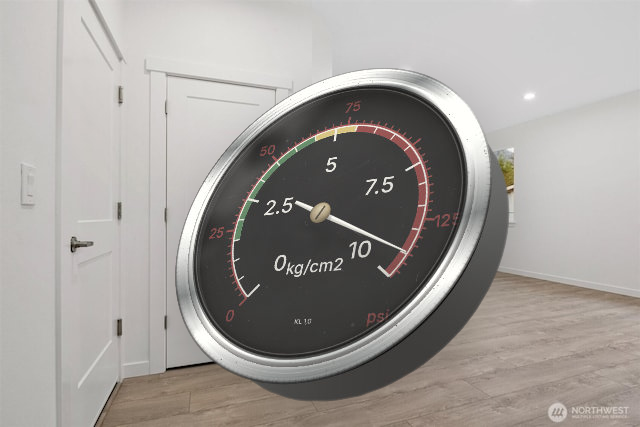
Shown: 9.5 kg/cm²
